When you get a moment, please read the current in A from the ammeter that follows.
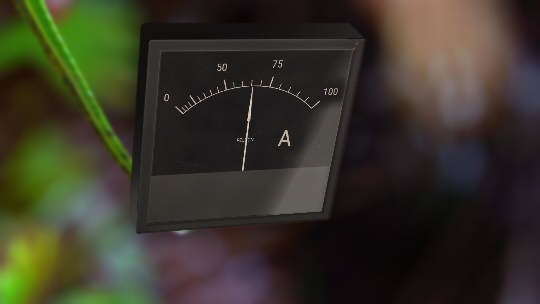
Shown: 65 A
